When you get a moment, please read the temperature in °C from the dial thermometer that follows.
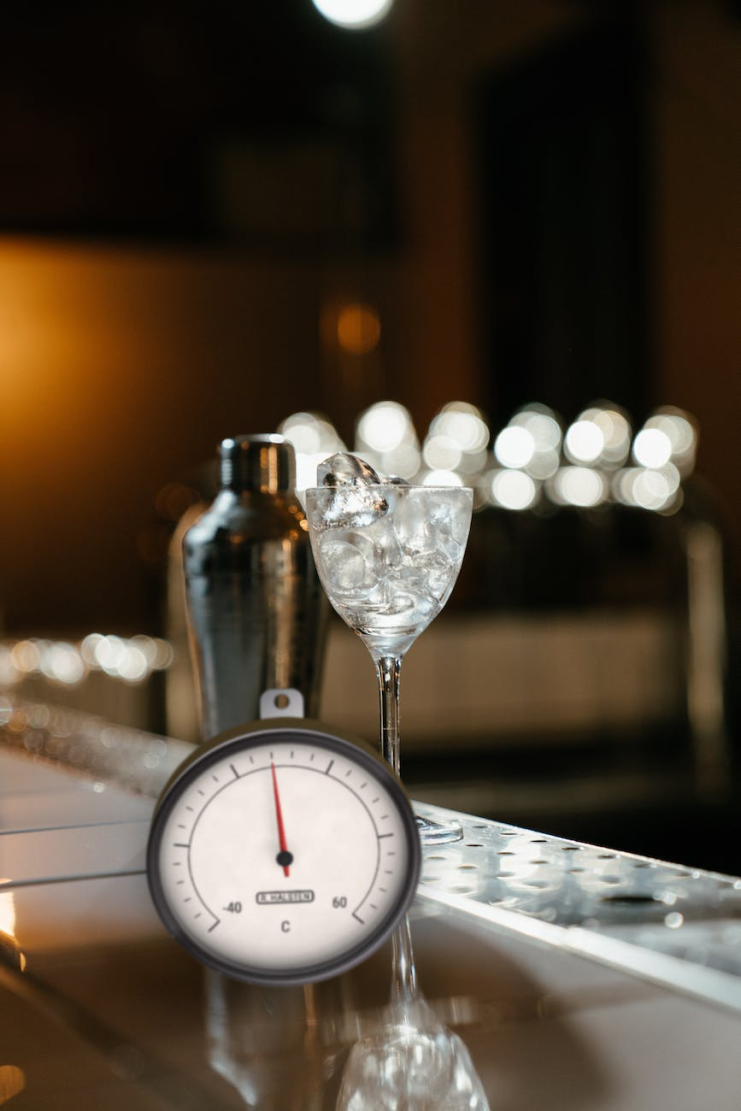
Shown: 8 °C
